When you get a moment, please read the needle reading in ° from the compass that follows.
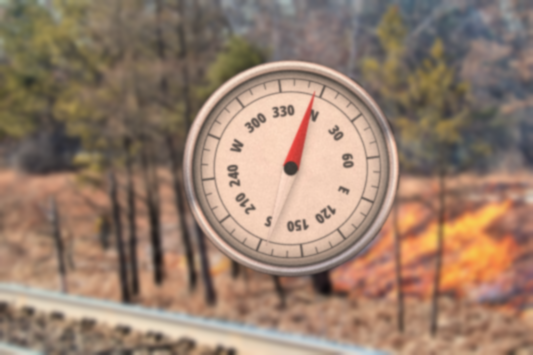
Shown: 355 °
